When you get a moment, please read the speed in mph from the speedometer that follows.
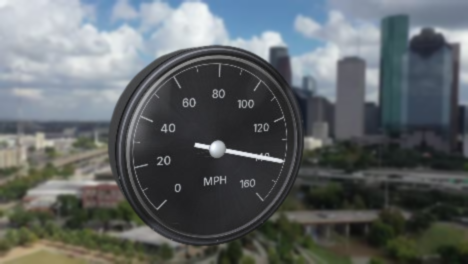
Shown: 140 mph
